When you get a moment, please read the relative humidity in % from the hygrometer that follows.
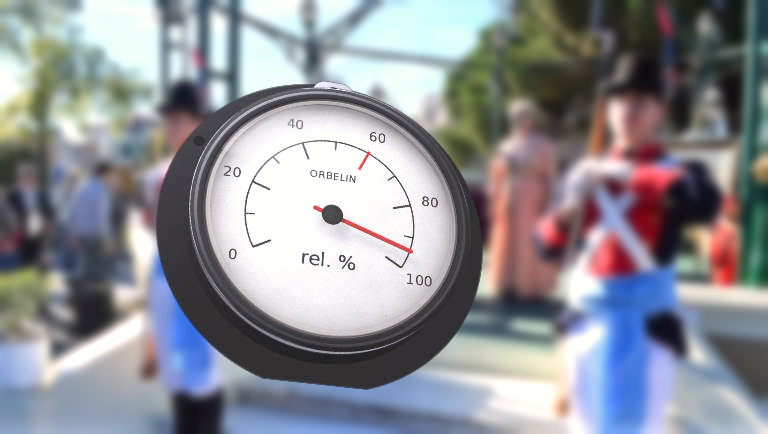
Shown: 95 %
